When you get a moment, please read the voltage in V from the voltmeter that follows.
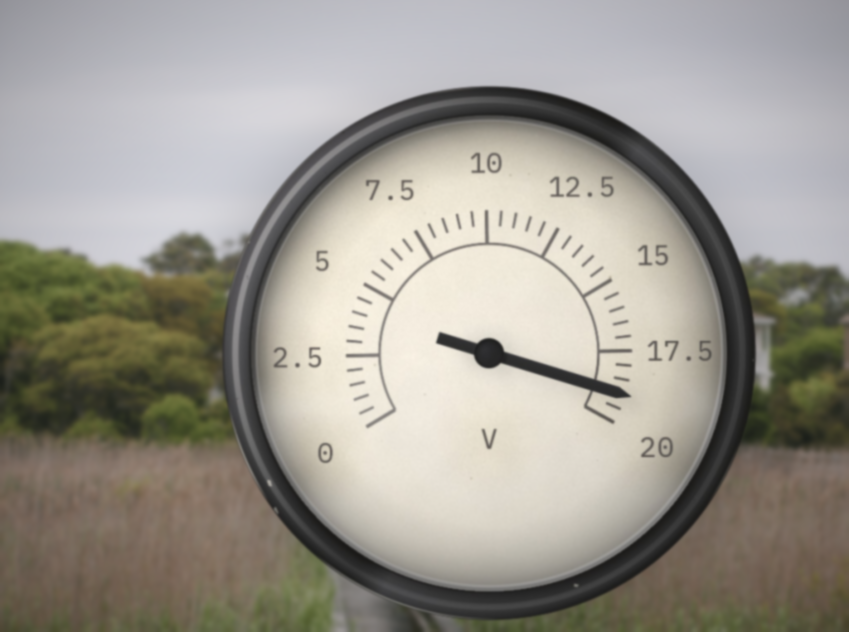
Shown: 19 V
